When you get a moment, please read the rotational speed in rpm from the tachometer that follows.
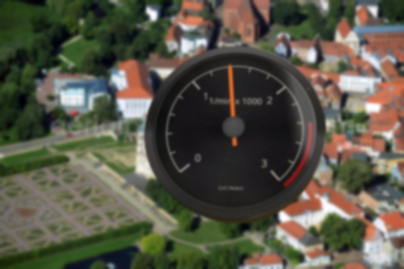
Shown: 1400 rpm
